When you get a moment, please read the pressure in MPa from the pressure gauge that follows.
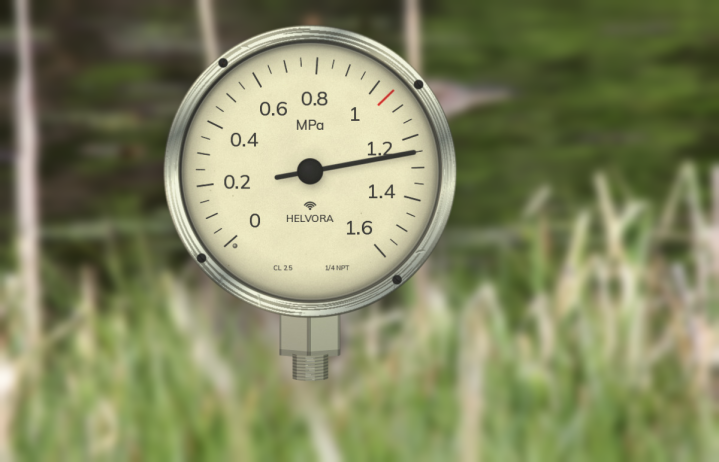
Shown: 1.25 MPa
